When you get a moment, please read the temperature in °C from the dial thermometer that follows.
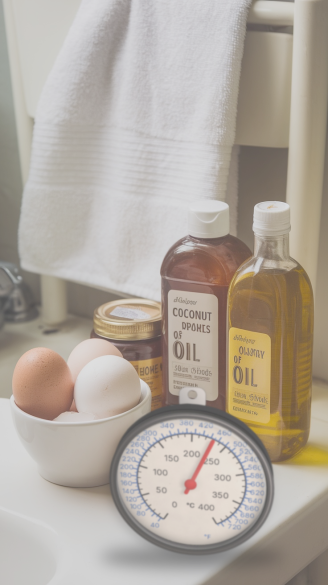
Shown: 230 °C
